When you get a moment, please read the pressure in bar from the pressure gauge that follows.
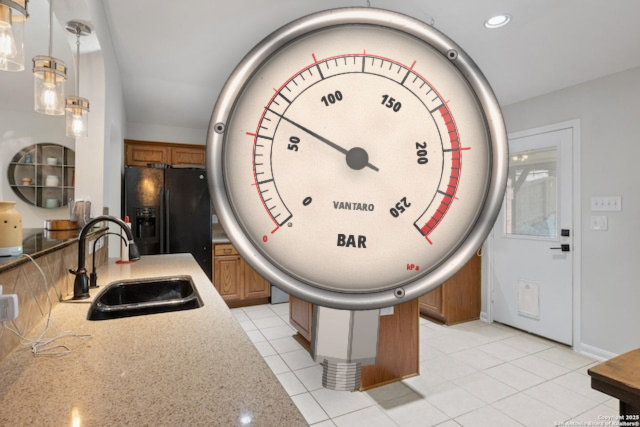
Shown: 65 bar
